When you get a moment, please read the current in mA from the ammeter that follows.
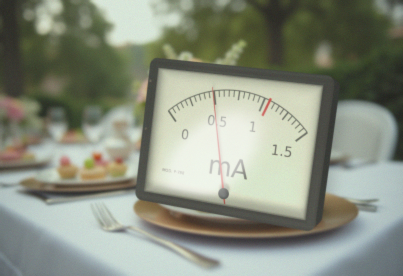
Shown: 0.5 mA
